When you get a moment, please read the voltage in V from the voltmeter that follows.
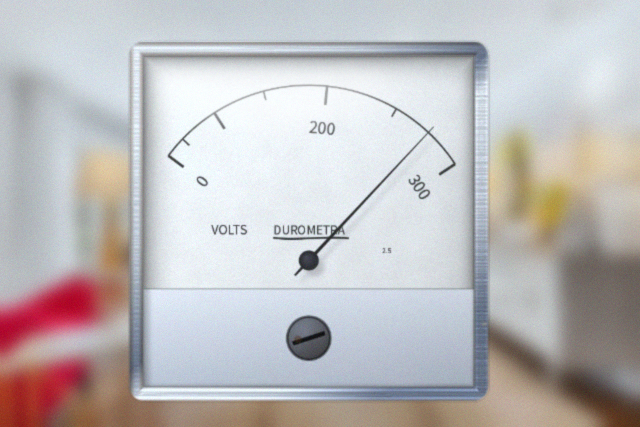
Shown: 275 V
